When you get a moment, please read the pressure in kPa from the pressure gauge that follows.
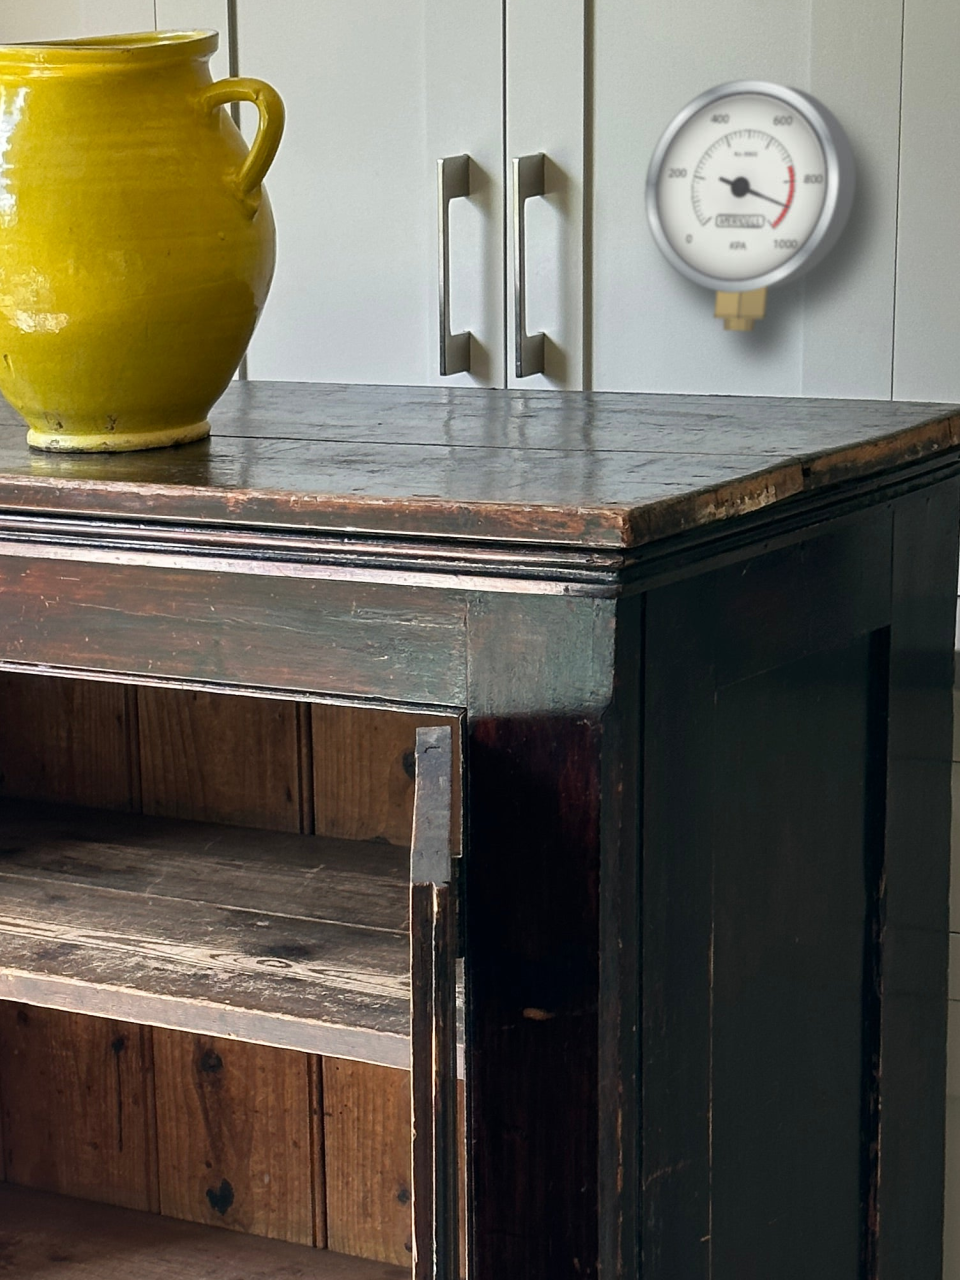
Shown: 900 kPa
